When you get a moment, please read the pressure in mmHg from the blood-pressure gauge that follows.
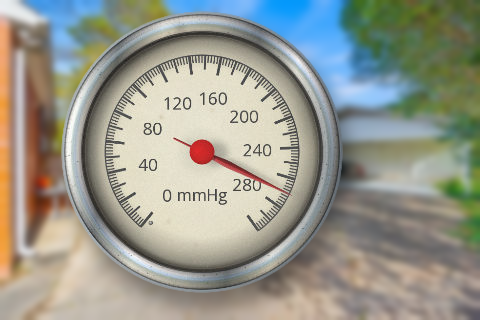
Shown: 270 mmHg
